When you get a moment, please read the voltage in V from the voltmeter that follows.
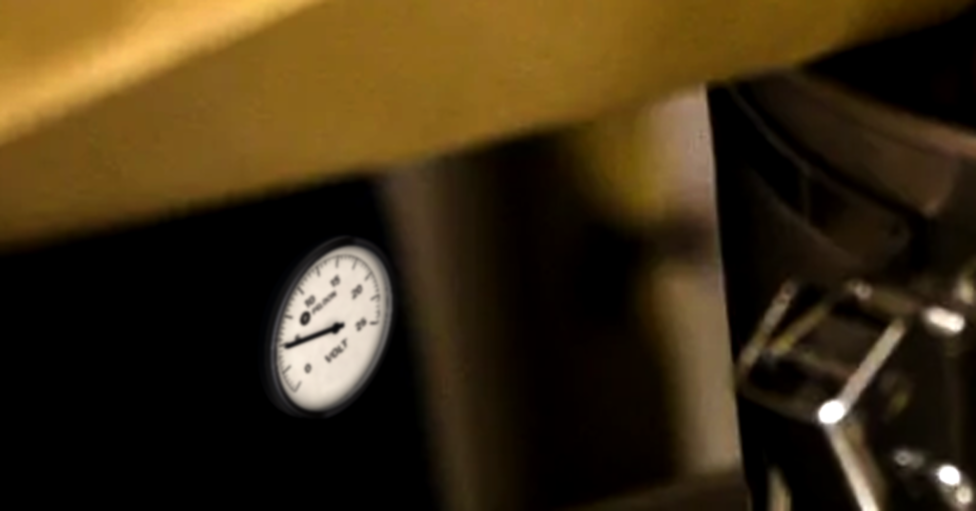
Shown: 5 V
